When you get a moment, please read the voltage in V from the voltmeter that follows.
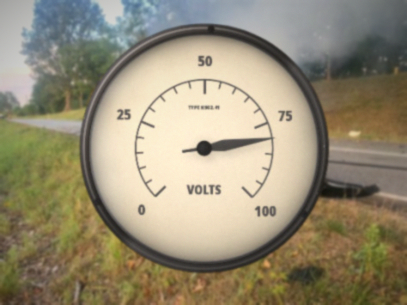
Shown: 80 V
